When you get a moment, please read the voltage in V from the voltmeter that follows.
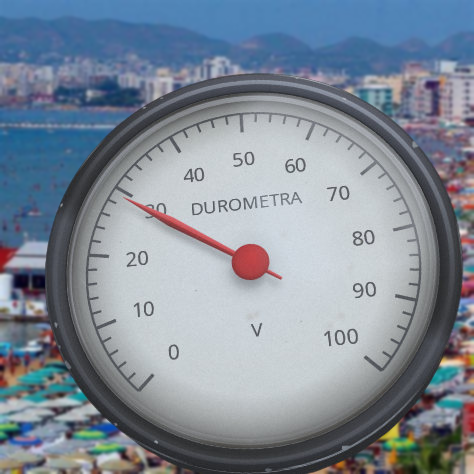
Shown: 29 V
